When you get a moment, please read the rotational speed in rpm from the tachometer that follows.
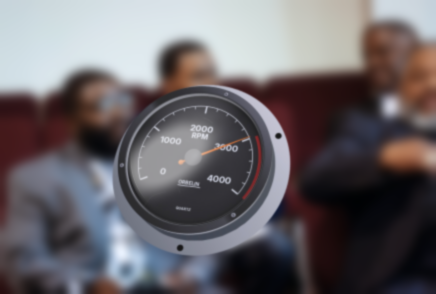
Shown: 3000 rpm
